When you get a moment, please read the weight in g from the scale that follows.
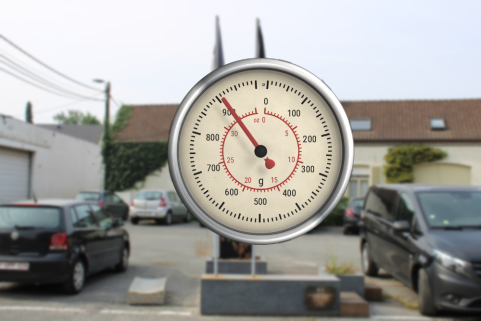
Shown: 910 g
